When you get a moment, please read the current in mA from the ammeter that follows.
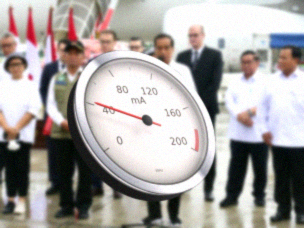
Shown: 40 mA
